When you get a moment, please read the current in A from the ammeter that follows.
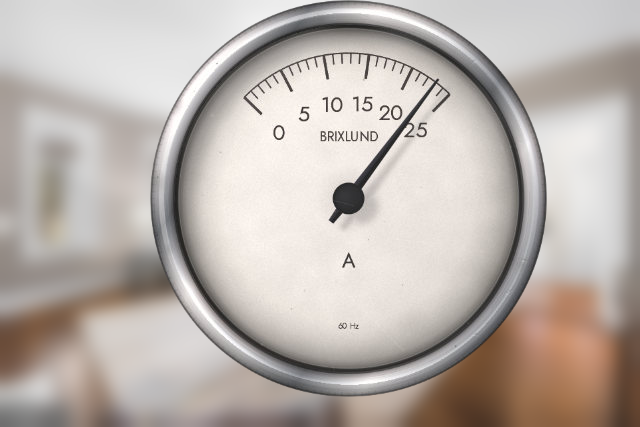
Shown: 23 A
